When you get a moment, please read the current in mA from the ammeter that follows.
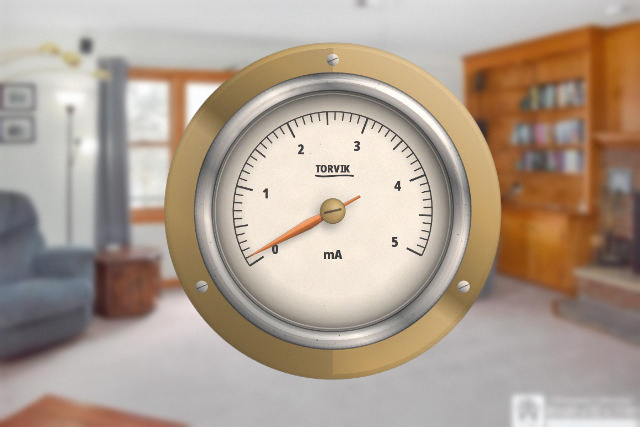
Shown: 0.1 mA
